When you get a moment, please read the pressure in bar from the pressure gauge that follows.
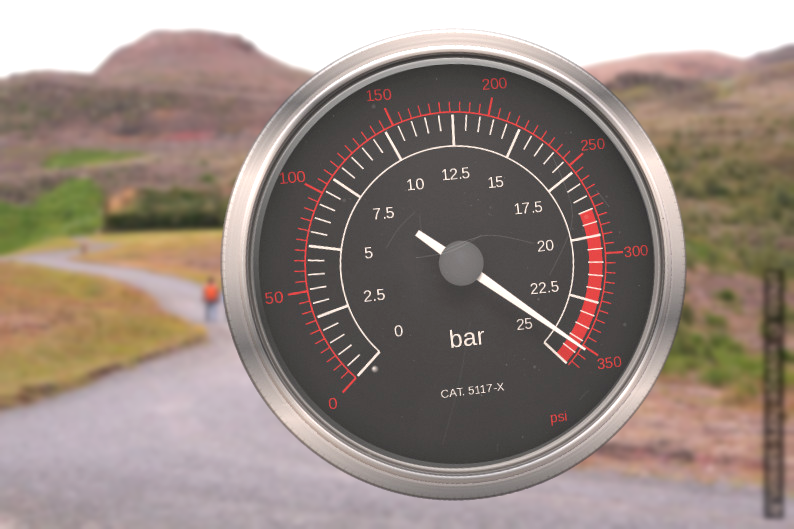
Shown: 24.25 bar
